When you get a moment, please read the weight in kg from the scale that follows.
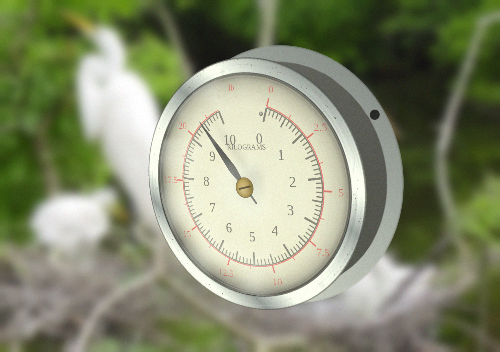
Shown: 9.5 kg
